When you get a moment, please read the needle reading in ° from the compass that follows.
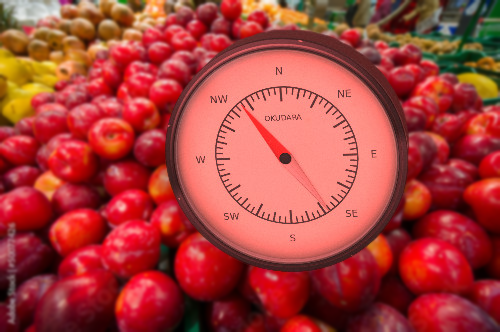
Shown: 325 °
